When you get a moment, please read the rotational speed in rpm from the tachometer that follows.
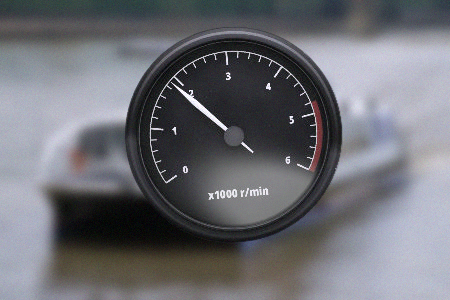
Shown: 1900 rpm
